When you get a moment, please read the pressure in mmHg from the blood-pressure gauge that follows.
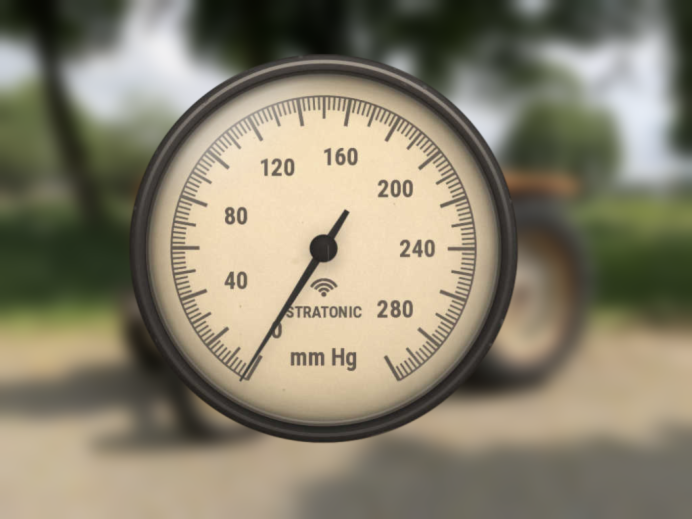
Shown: 2 mmHg
